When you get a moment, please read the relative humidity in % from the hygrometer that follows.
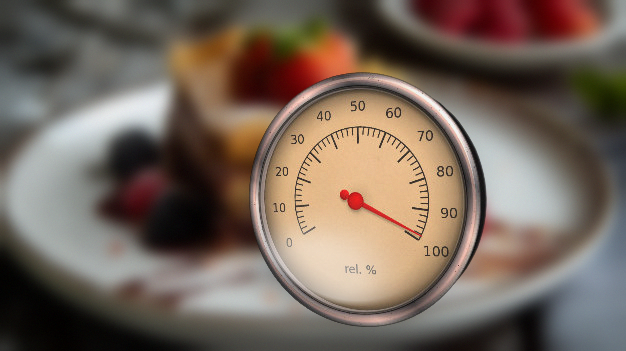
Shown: 98 %
